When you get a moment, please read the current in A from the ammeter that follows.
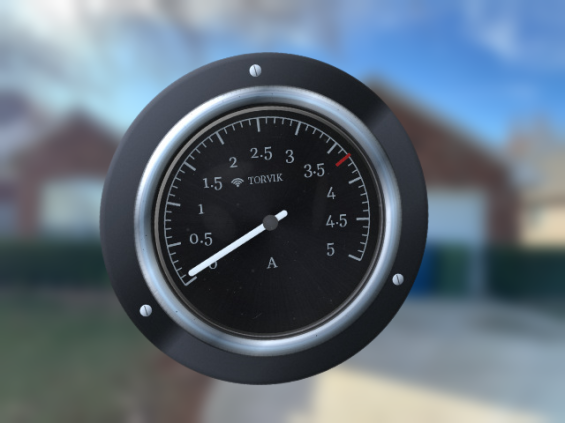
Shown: 0.1 A
